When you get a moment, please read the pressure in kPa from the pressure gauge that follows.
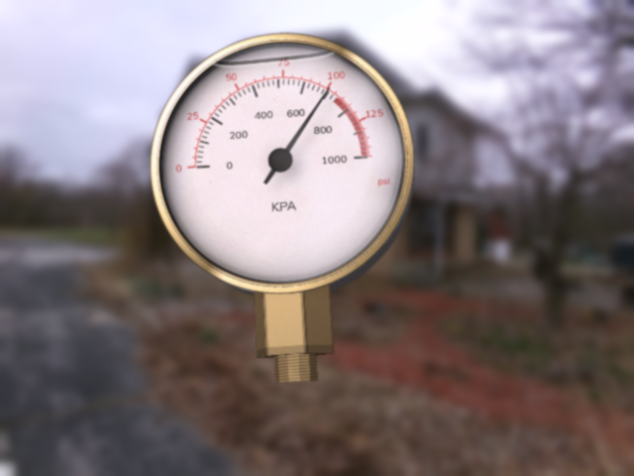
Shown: 700 kPa
